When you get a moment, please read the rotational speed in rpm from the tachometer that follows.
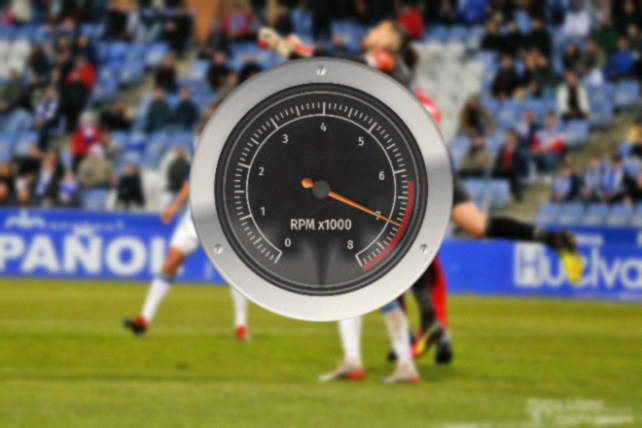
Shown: 7000 rpm
